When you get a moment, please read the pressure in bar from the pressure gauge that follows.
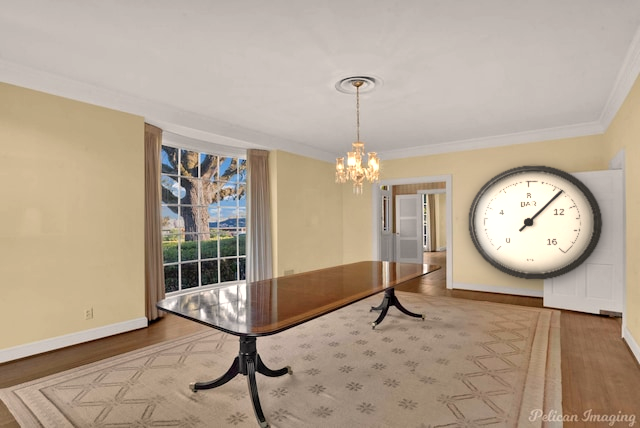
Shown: 10.5 bar
